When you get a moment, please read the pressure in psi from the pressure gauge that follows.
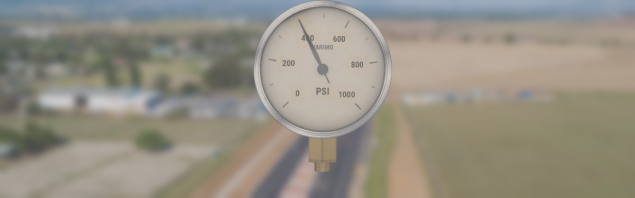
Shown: 400 psi
